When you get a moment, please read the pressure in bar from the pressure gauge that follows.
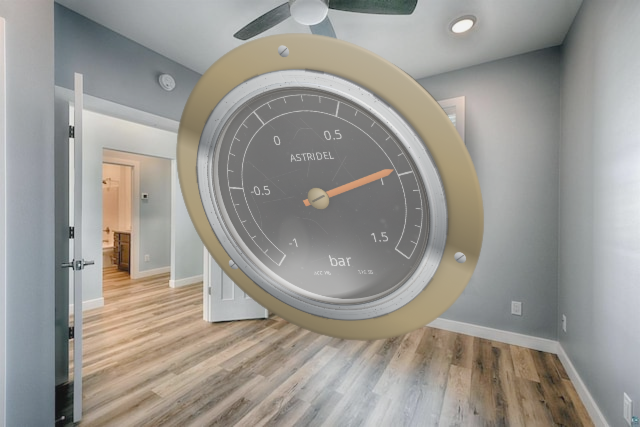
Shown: 0.95 bar
